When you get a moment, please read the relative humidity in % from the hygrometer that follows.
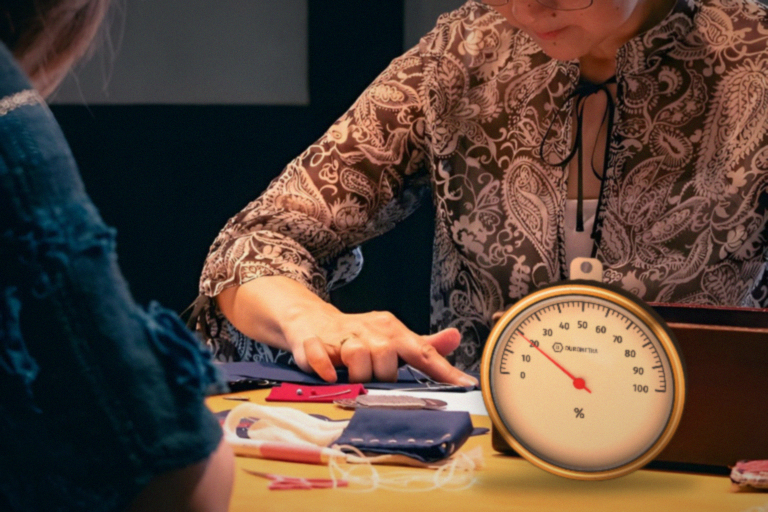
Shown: 20 %
